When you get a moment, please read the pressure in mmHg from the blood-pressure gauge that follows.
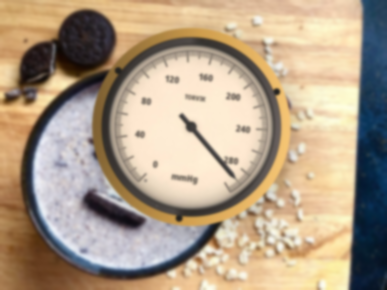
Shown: 290 mmHg
